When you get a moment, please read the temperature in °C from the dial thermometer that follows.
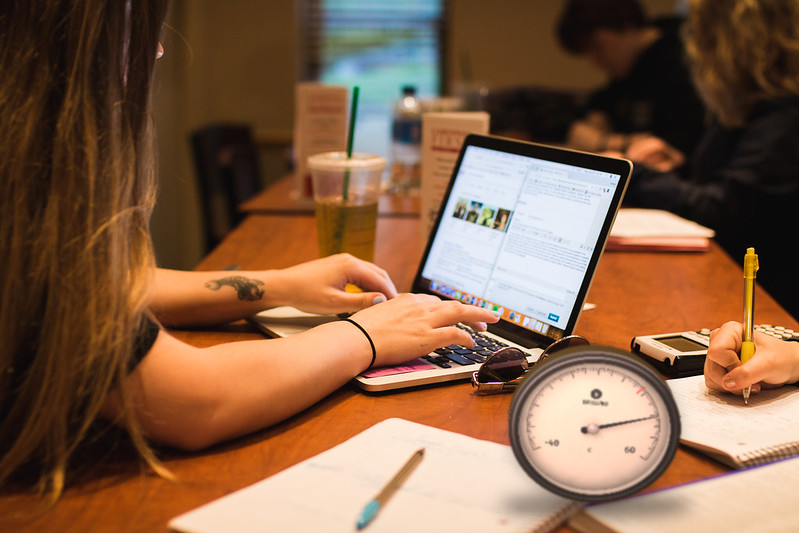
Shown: 40 °C
